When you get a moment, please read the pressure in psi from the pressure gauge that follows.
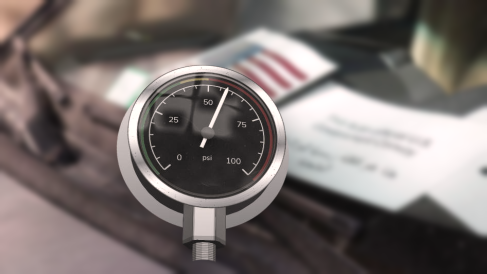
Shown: 57.5 psi
